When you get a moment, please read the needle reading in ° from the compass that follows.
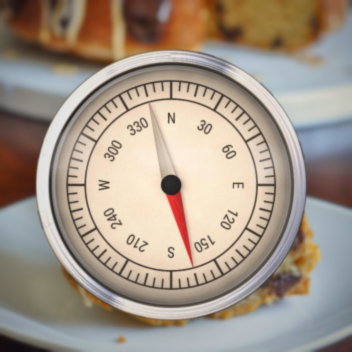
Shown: 165 °
